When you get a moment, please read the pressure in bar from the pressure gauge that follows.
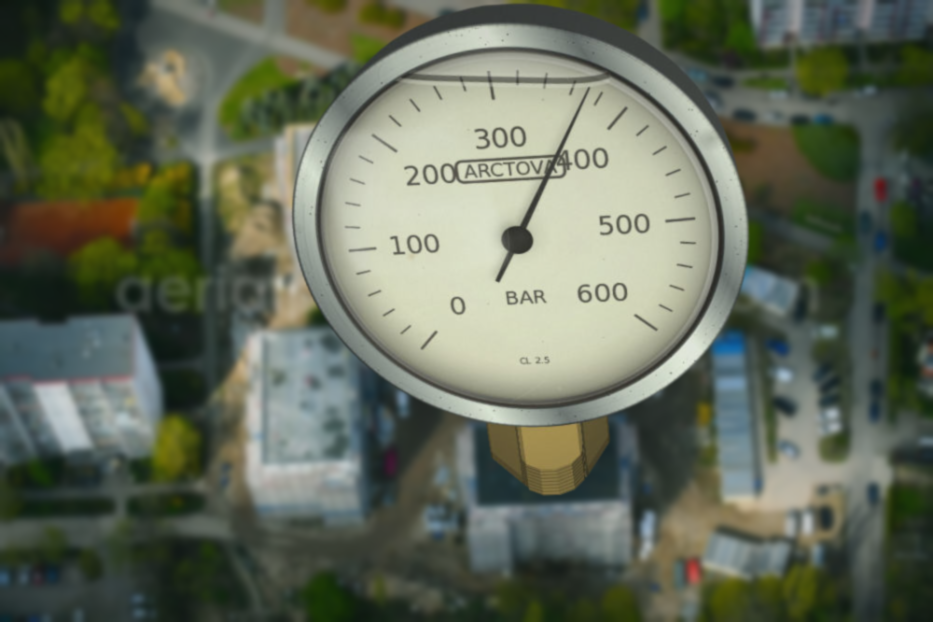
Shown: 370 bar
